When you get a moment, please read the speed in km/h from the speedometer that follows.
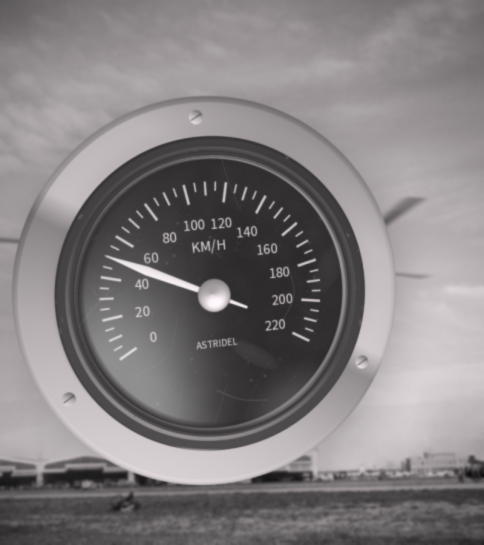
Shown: 50 km/h
